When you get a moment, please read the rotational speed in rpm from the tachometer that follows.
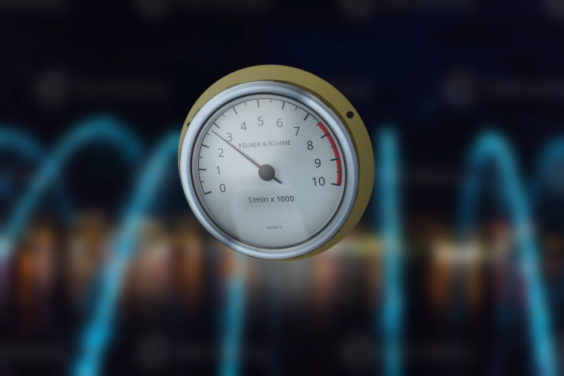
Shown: 2750 rpm
